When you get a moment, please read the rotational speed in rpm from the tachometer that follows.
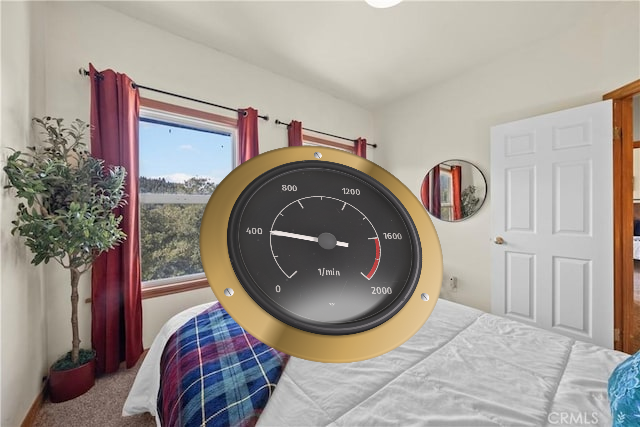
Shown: 400 rpm
